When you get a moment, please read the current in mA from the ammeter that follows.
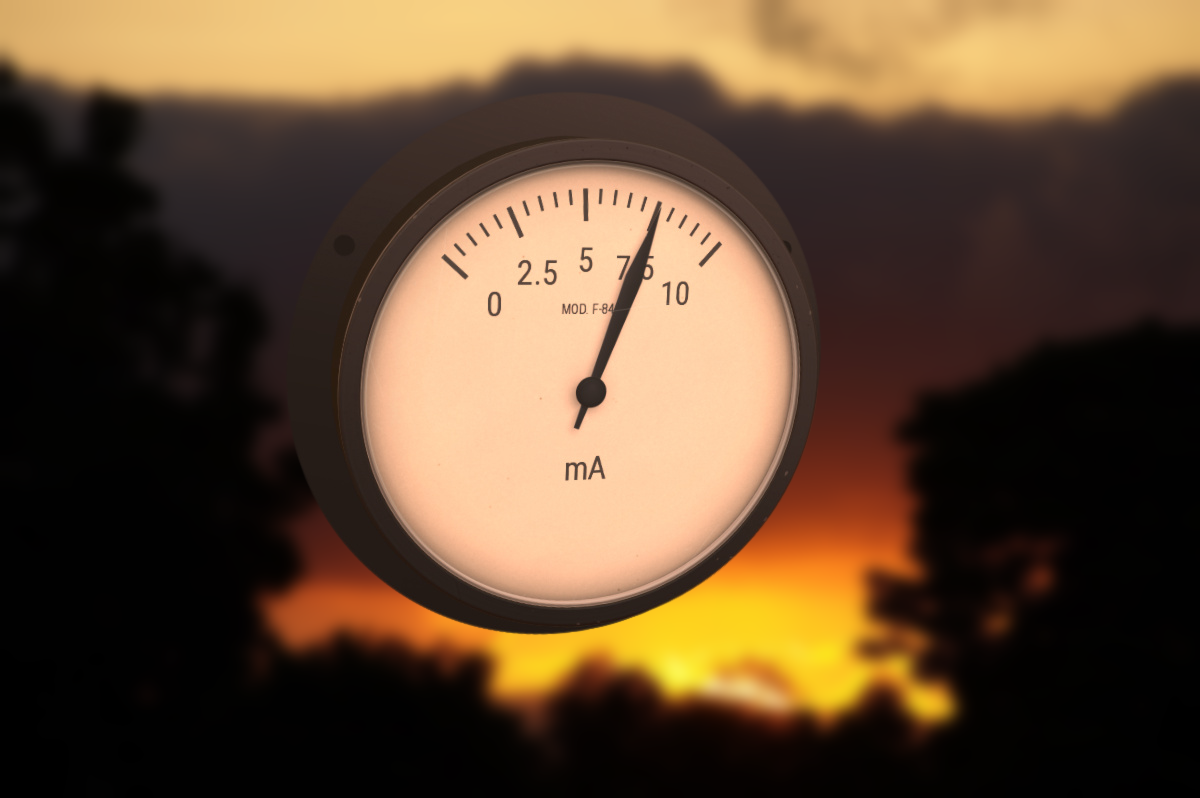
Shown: 7.5 mA
